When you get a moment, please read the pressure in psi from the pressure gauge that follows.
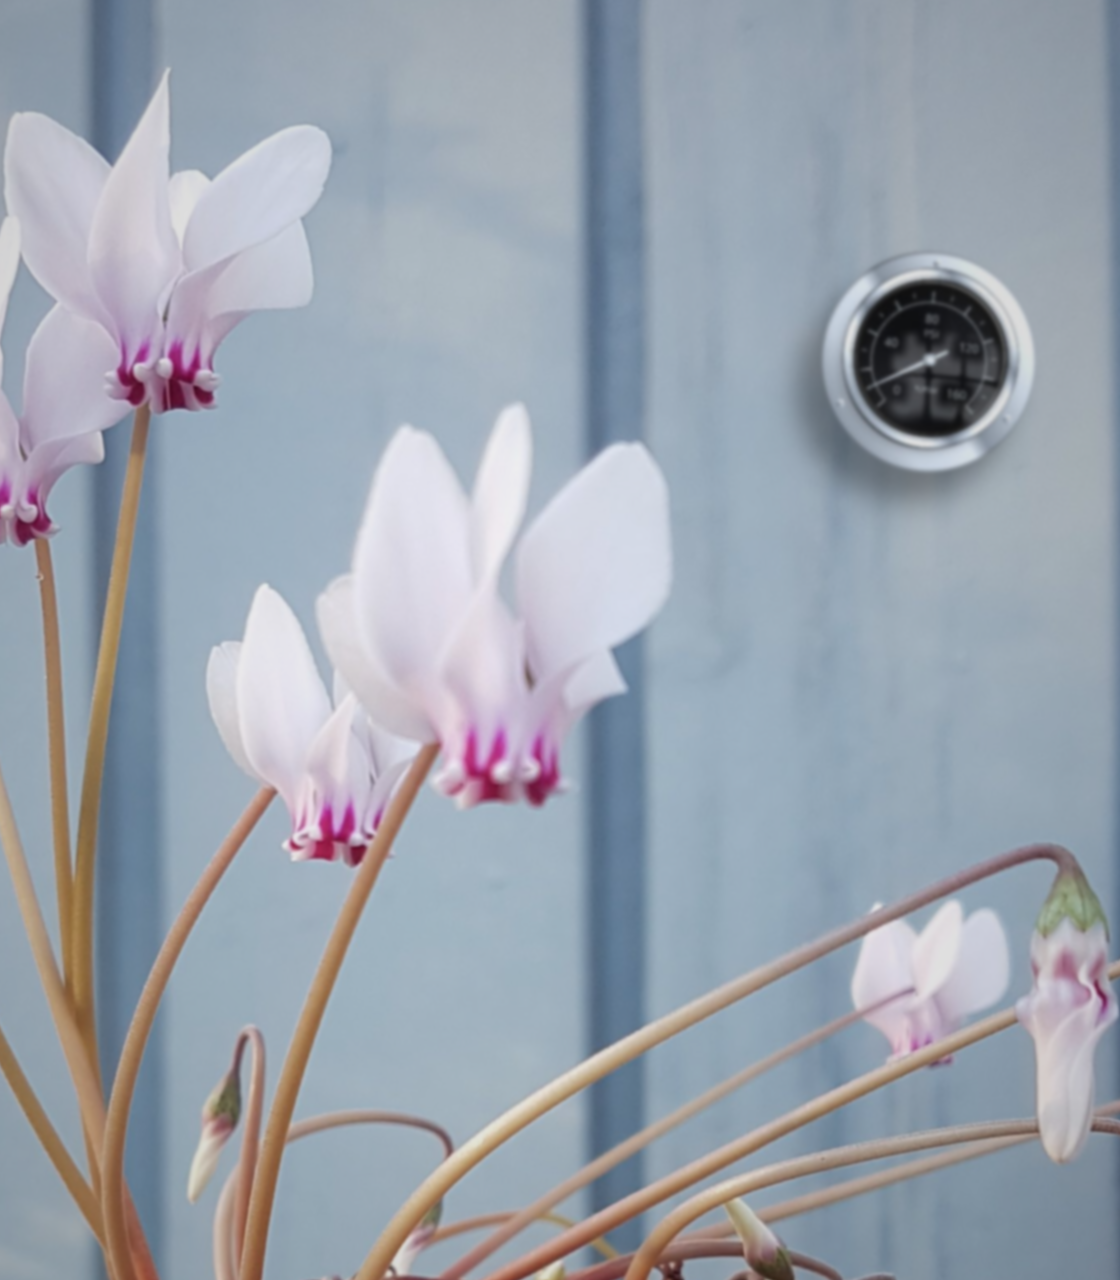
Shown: 10 psi
